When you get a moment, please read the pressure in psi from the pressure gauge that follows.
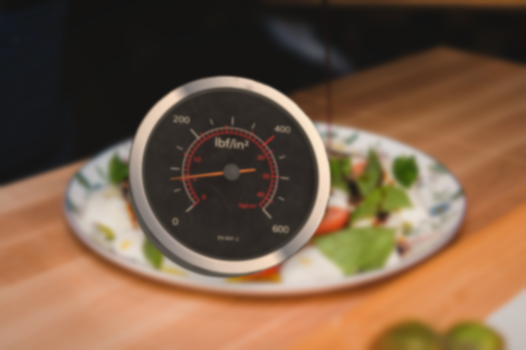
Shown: 75 psi
